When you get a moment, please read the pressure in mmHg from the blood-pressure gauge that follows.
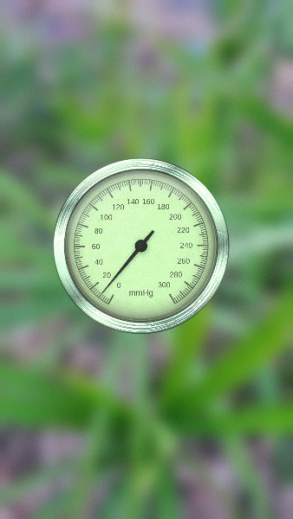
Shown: 10 mmHg
